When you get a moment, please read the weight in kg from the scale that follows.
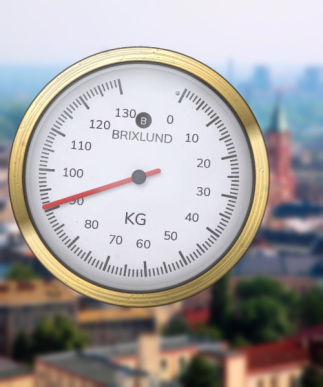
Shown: 91 kg
